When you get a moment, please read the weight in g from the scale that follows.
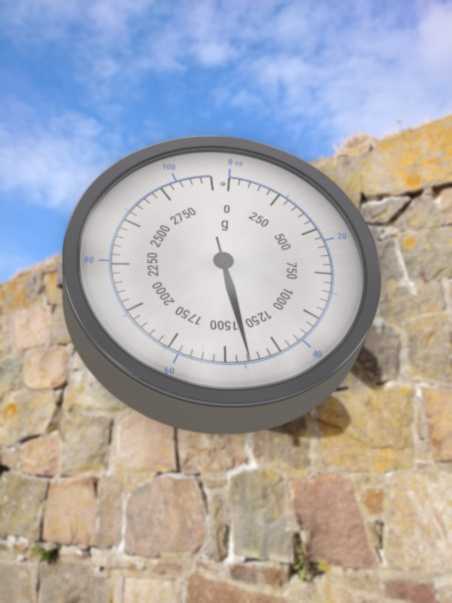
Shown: 1400 g
